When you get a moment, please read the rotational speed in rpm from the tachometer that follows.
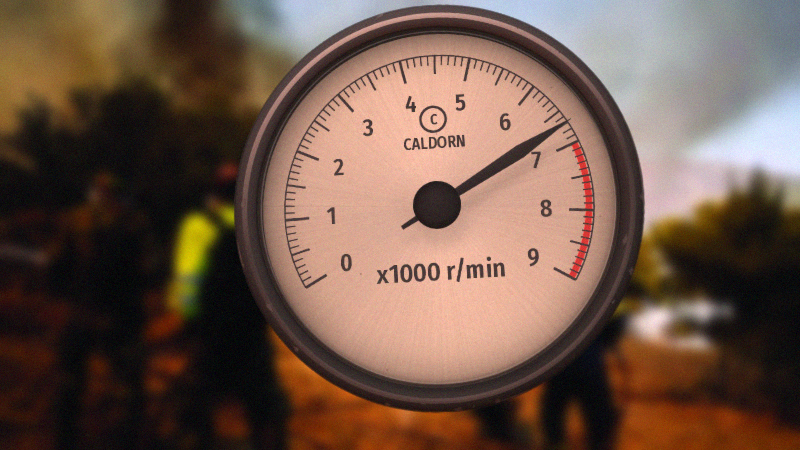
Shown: 6700 rpm
